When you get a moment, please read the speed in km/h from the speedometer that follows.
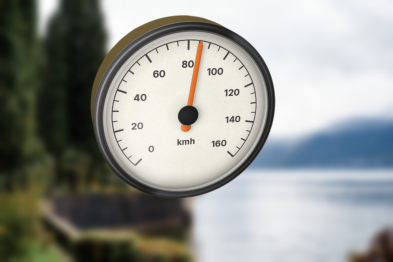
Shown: 85 km/h
